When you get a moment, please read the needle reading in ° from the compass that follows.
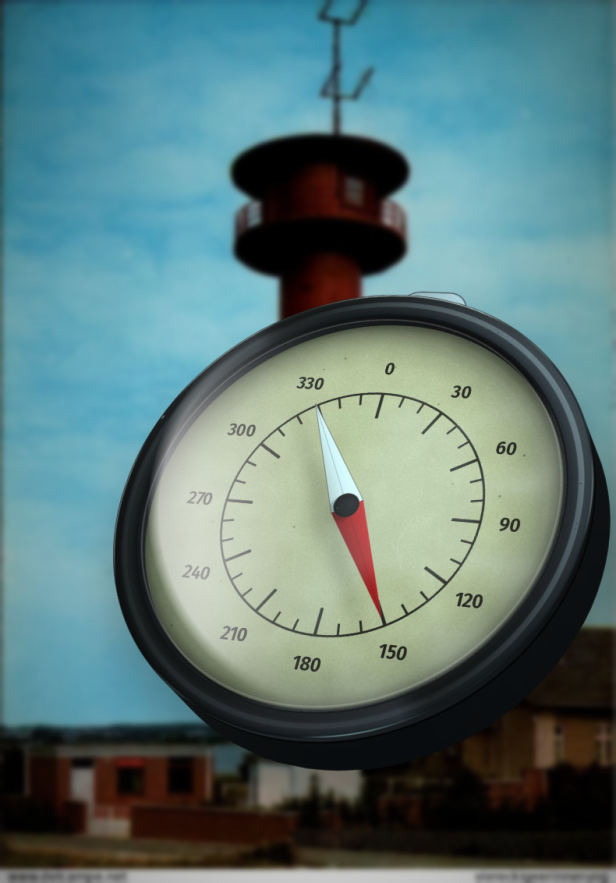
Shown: 150 °
